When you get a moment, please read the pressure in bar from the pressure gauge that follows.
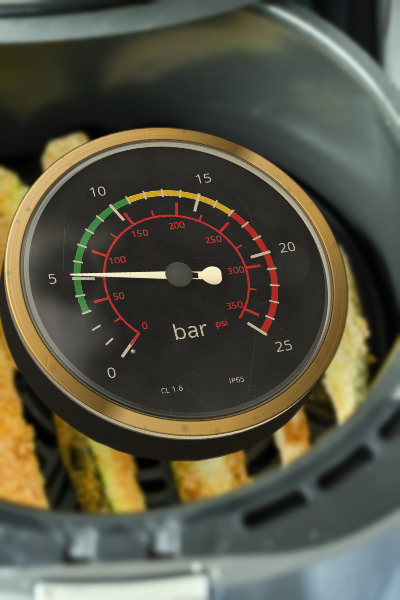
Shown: 5 bar
